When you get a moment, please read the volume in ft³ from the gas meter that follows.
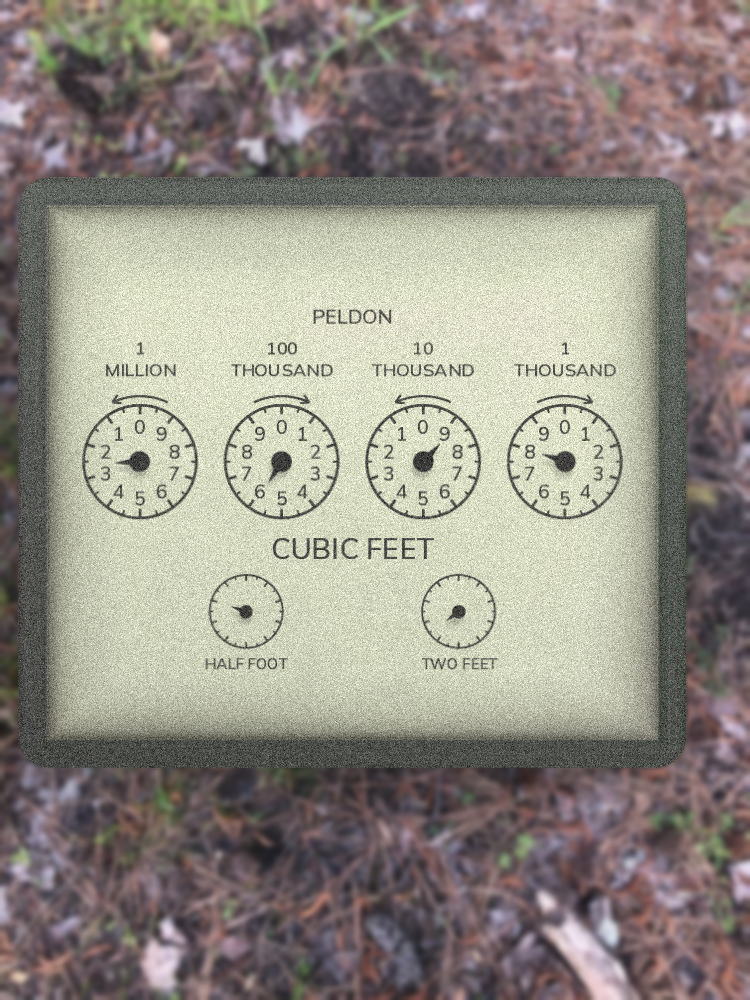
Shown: 258800 ft³
